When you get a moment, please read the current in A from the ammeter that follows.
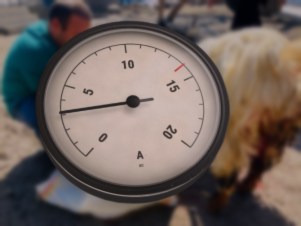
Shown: 3 A
